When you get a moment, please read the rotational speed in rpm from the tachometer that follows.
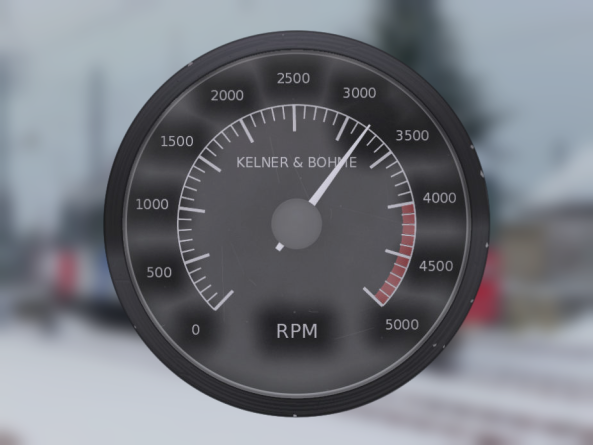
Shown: 3200 rpm
